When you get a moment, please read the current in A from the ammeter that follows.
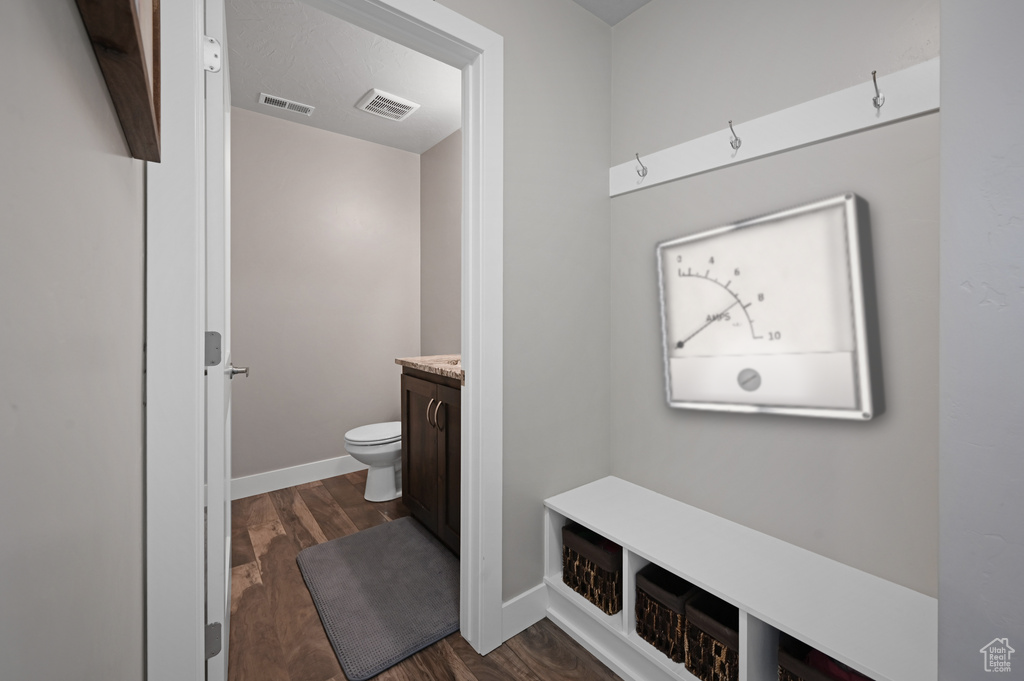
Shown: 7.5 A
